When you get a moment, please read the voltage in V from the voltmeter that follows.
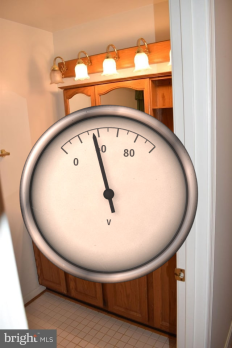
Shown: 35 V
